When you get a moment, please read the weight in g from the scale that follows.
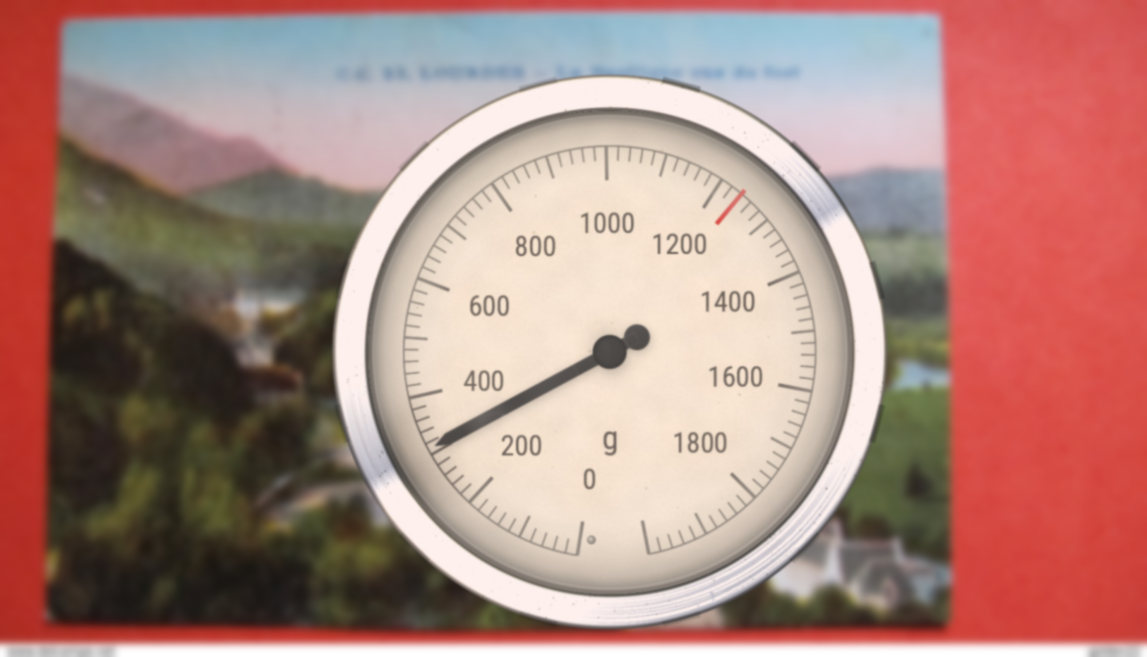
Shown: 310 g
